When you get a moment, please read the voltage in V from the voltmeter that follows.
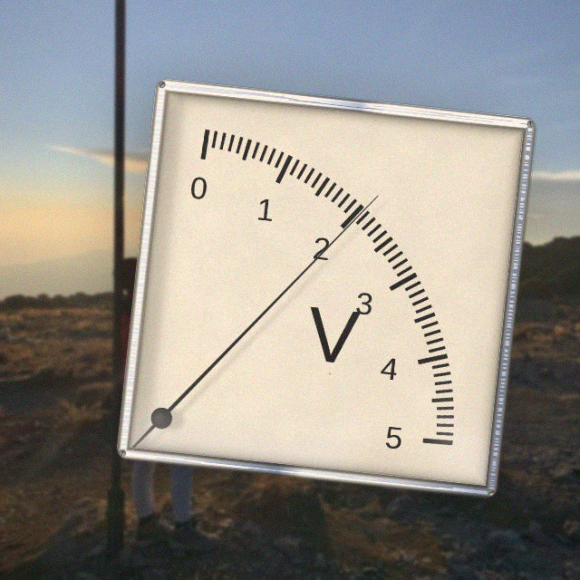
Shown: 2.05 V
